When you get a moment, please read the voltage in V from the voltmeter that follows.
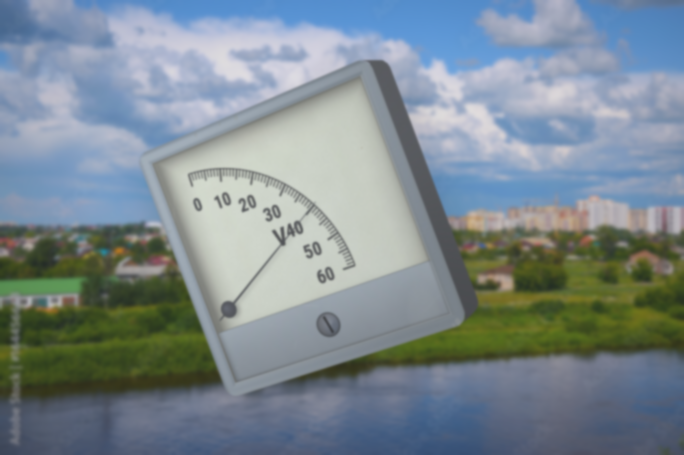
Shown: 40 V
